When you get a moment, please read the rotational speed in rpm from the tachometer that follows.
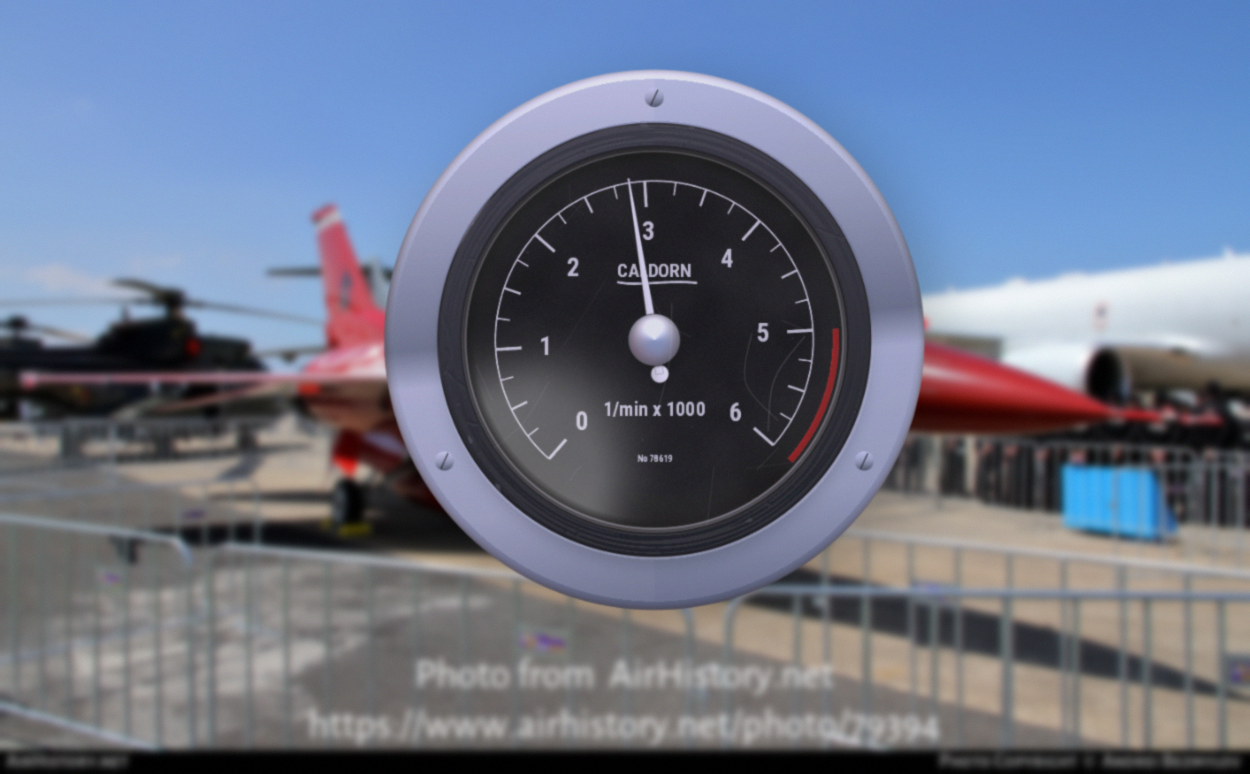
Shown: 2875 rpm
